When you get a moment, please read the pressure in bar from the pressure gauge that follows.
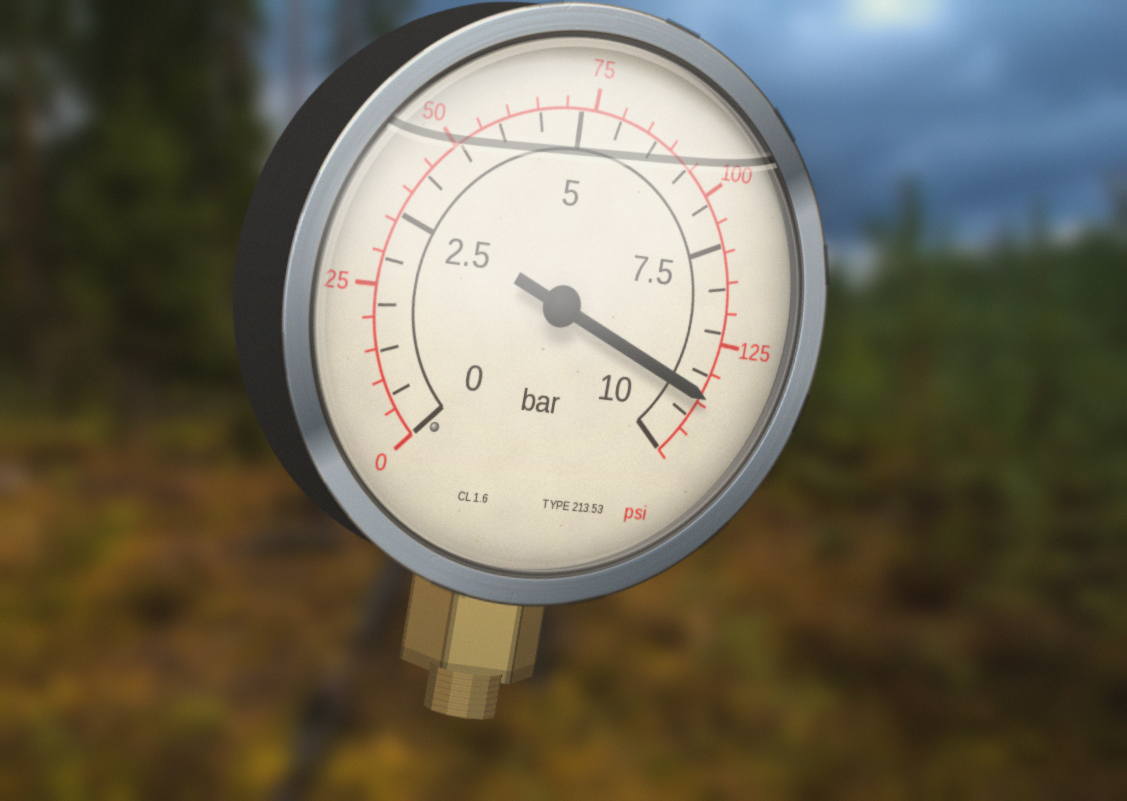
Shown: 9.25 bar
